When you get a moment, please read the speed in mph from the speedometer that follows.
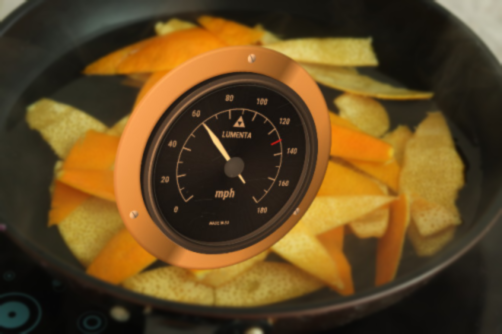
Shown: 60 mph
